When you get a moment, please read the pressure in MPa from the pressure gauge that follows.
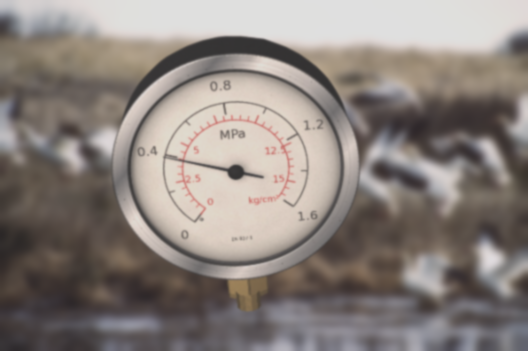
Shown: 0.4 MPa
